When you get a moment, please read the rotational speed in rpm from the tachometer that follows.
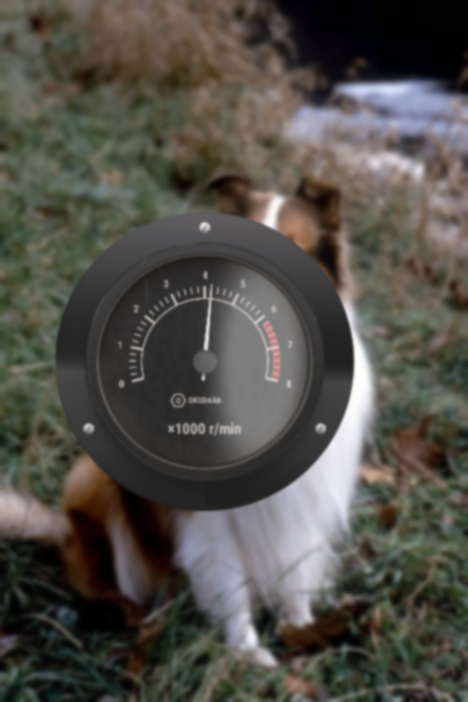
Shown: 4200 rpm
